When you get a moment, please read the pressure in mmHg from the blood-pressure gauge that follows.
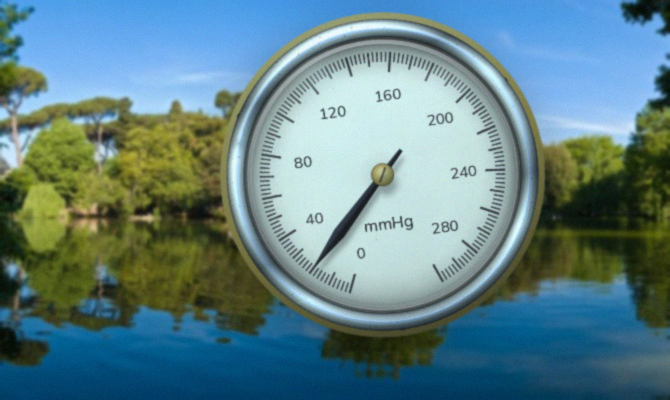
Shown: 20 mmHg
